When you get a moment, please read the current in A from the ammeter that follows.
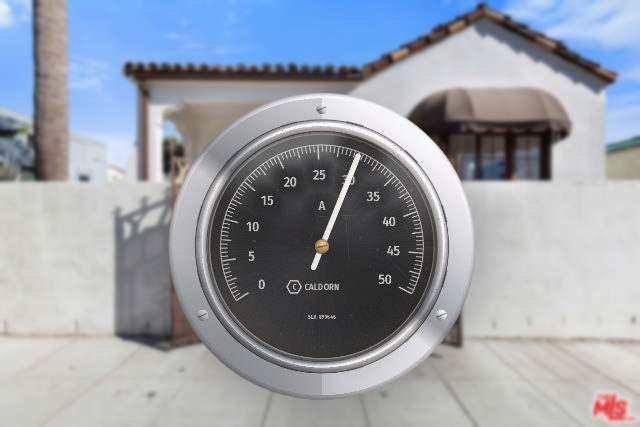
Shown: 30 A
